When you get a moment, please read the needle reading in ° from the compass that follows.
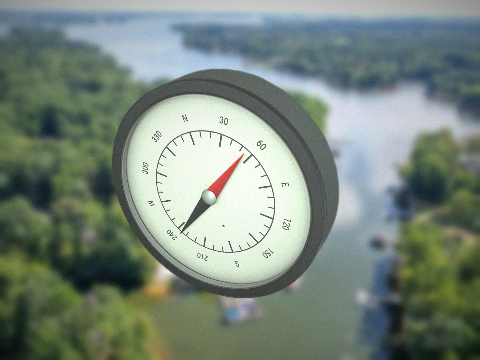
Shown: 55 °
